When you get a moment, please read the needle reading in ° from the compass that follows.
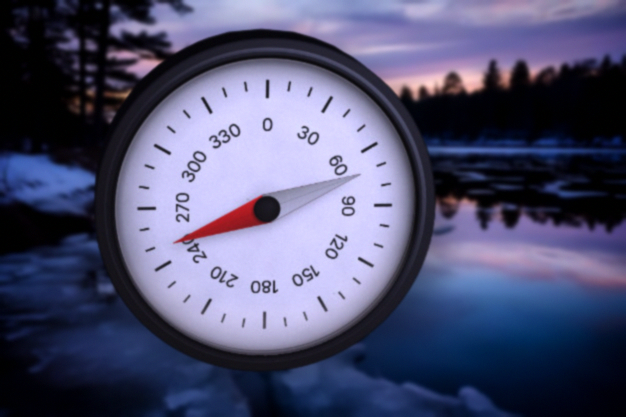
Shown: 250 °
